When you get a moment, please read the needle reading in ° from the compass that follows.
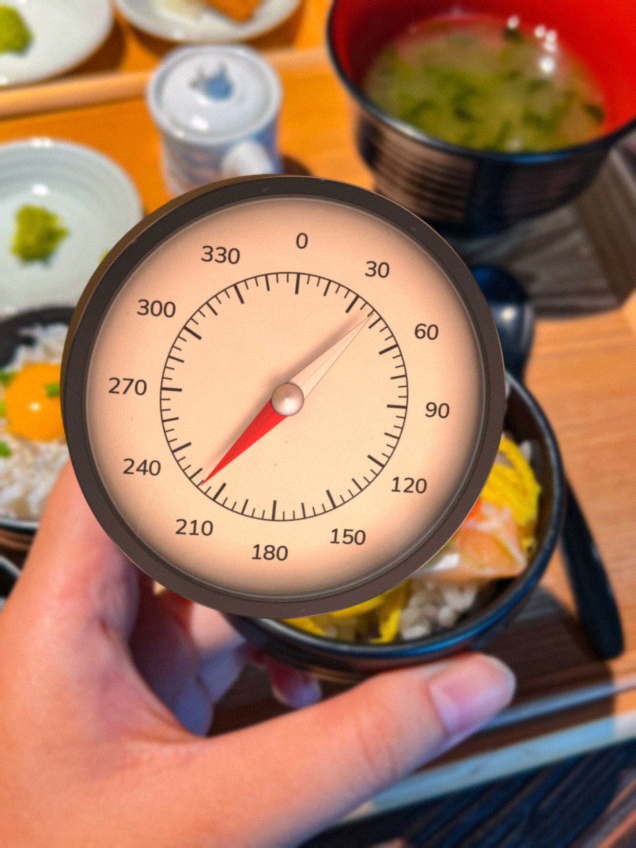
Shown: 220 °
